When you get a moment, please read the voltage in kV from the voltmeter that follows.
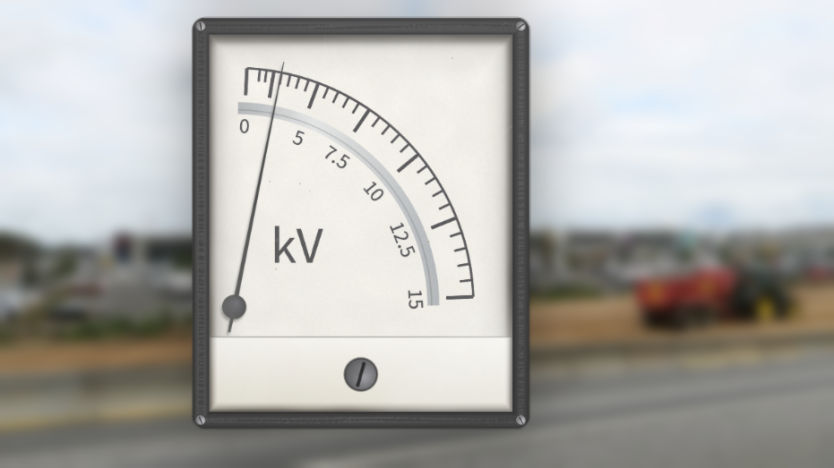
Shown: 3 kV
